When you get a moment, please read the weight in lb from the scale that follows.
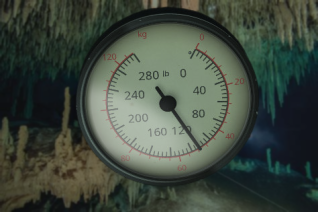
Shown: 112 lb
